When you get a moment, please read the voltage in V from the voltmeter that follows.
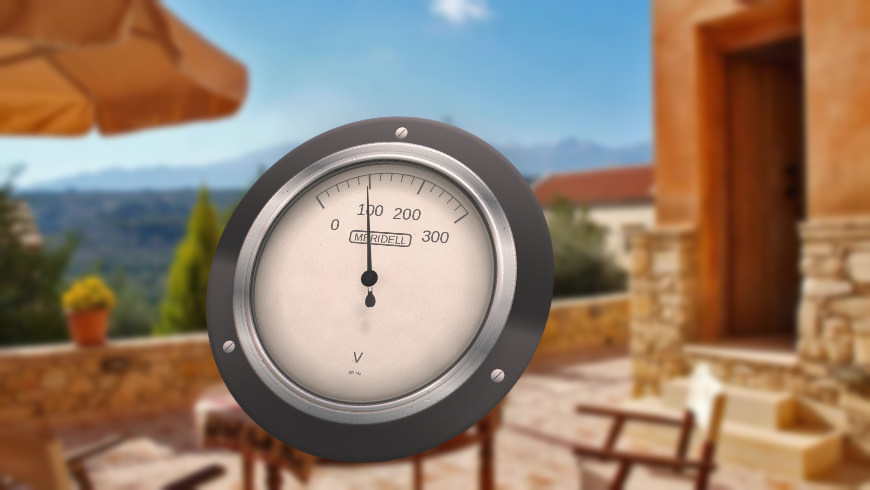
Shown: 100 V
